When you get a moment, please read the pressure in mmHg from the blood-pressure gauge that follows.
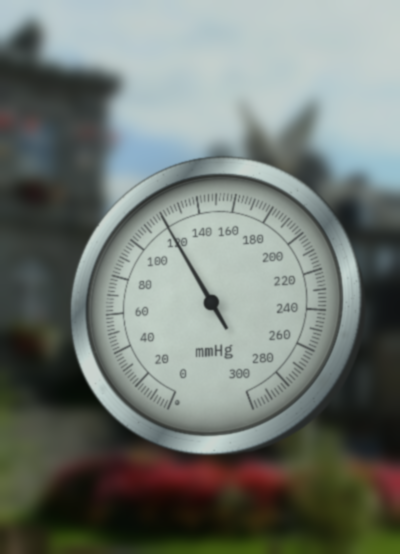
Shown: 120 mmHg
